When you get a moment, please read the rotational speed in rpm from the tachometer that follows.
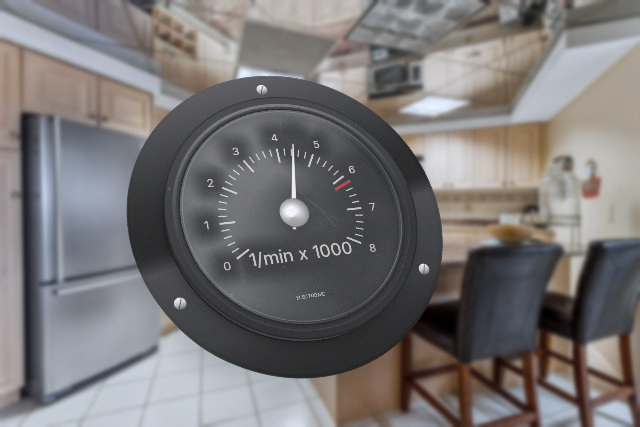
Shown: 4400 rpm
